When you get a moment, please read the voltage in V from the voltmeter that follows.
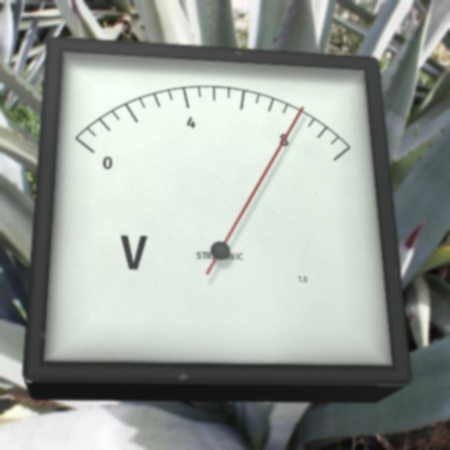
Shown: 8 V
